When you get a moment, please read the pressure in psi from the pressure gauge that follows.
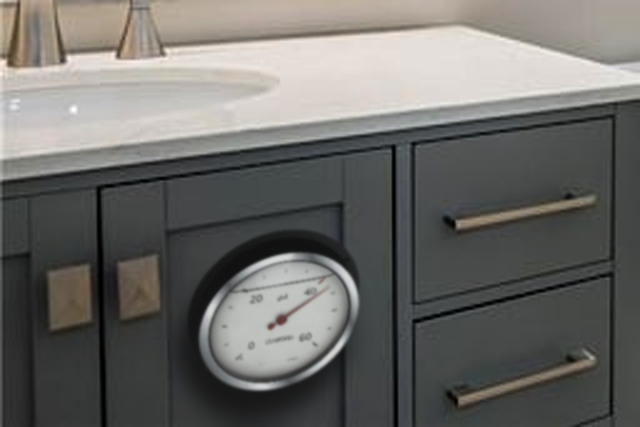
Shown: 42.5 psi
